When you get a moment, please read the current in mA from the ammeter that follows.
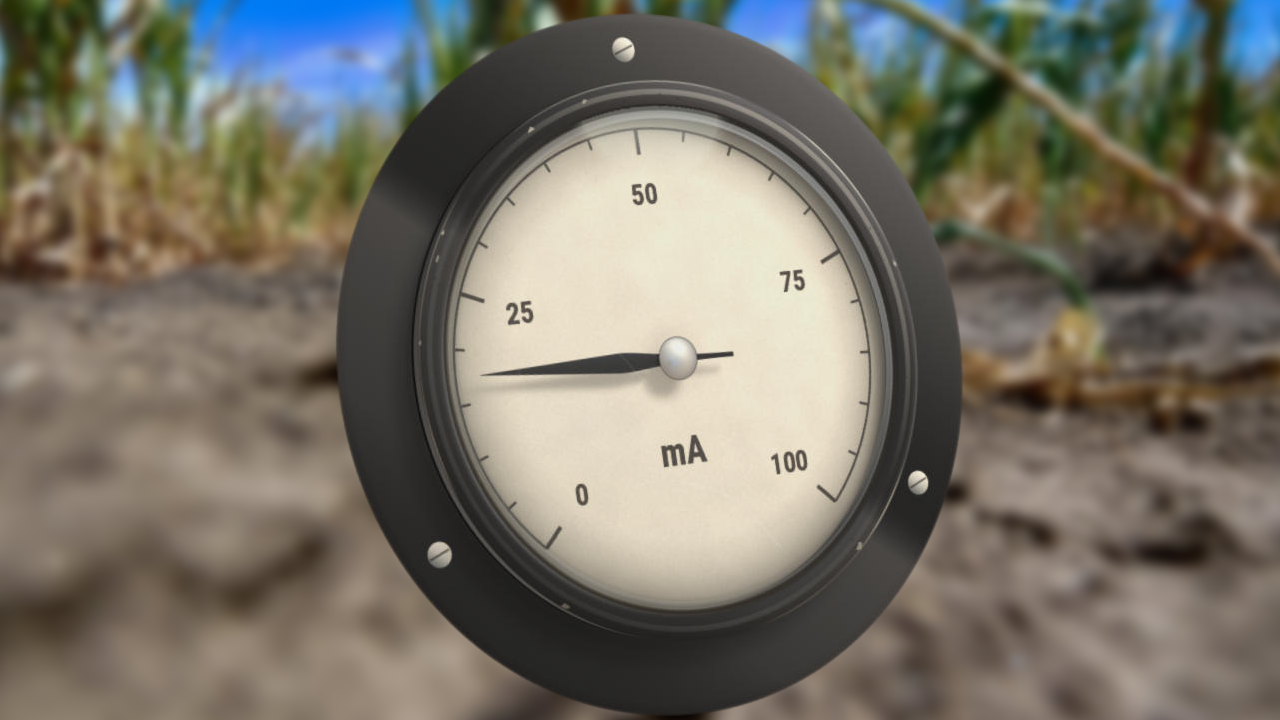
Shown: 17.5 mA
